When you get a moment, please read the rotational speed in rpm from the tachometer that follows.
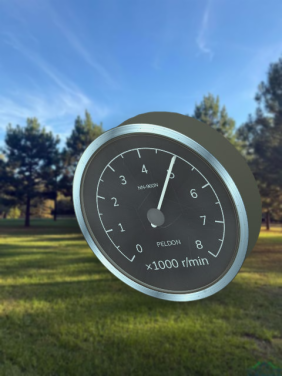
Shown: 5000 rpm
